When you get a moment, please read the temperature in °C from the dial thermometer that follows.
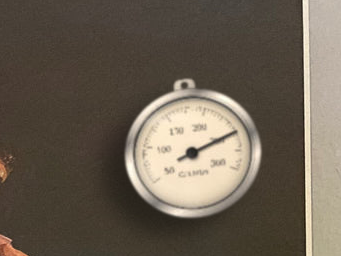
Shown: 250 °C
